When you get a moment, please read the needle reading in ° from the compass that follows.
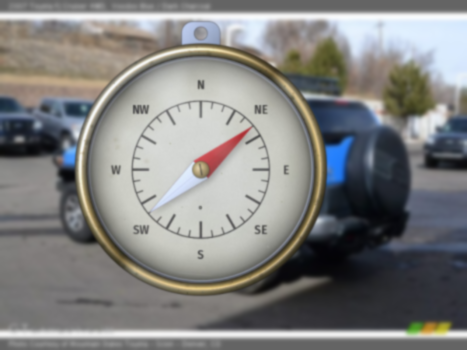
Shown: 50 °
